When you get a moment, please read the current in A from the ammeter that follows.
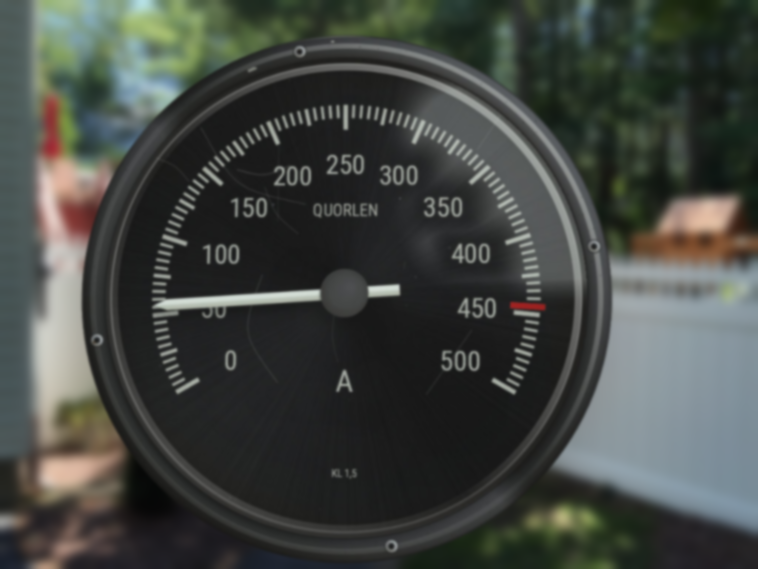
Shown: 55 A
